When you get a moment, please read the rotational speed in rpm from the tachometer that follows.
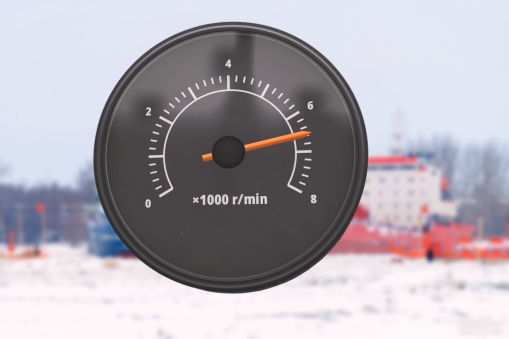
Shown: 6600 rpm
